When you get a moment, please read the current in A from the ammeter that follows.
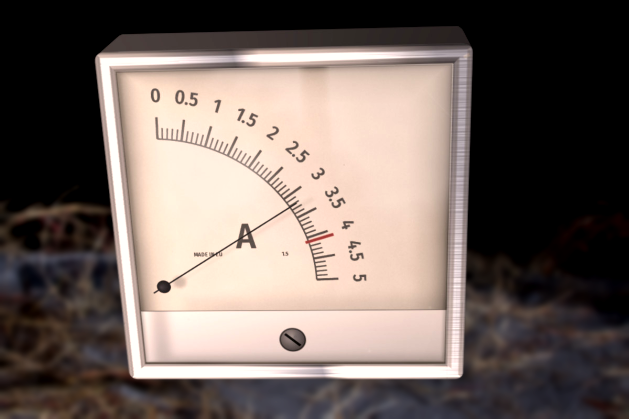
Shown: 3.2 A
